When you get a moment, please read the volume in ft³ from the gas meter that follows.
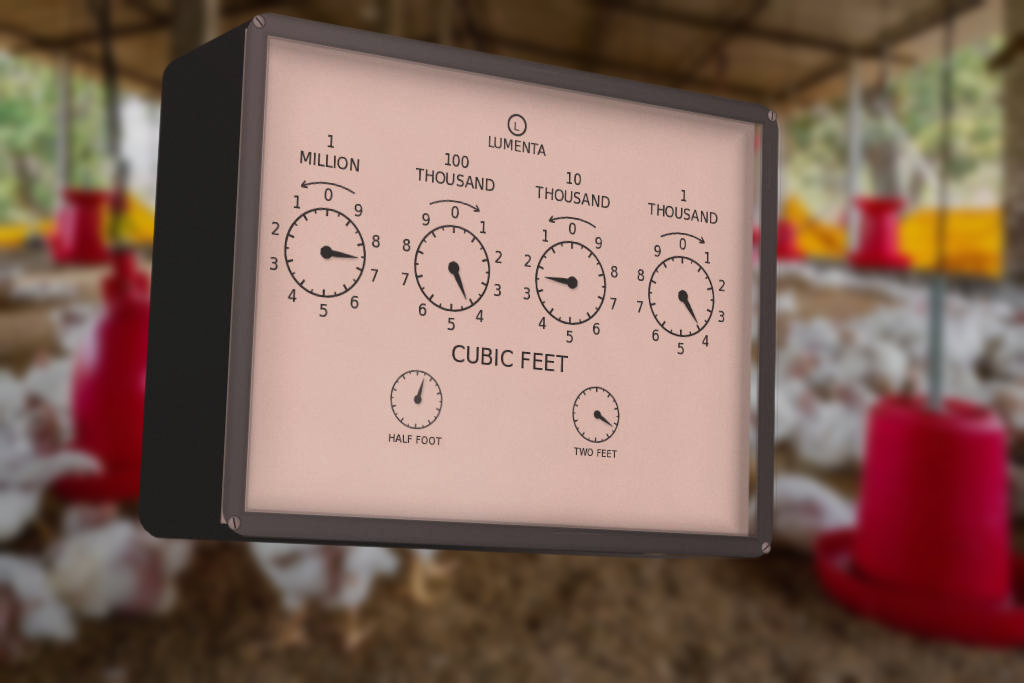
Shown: 742400 ft³
